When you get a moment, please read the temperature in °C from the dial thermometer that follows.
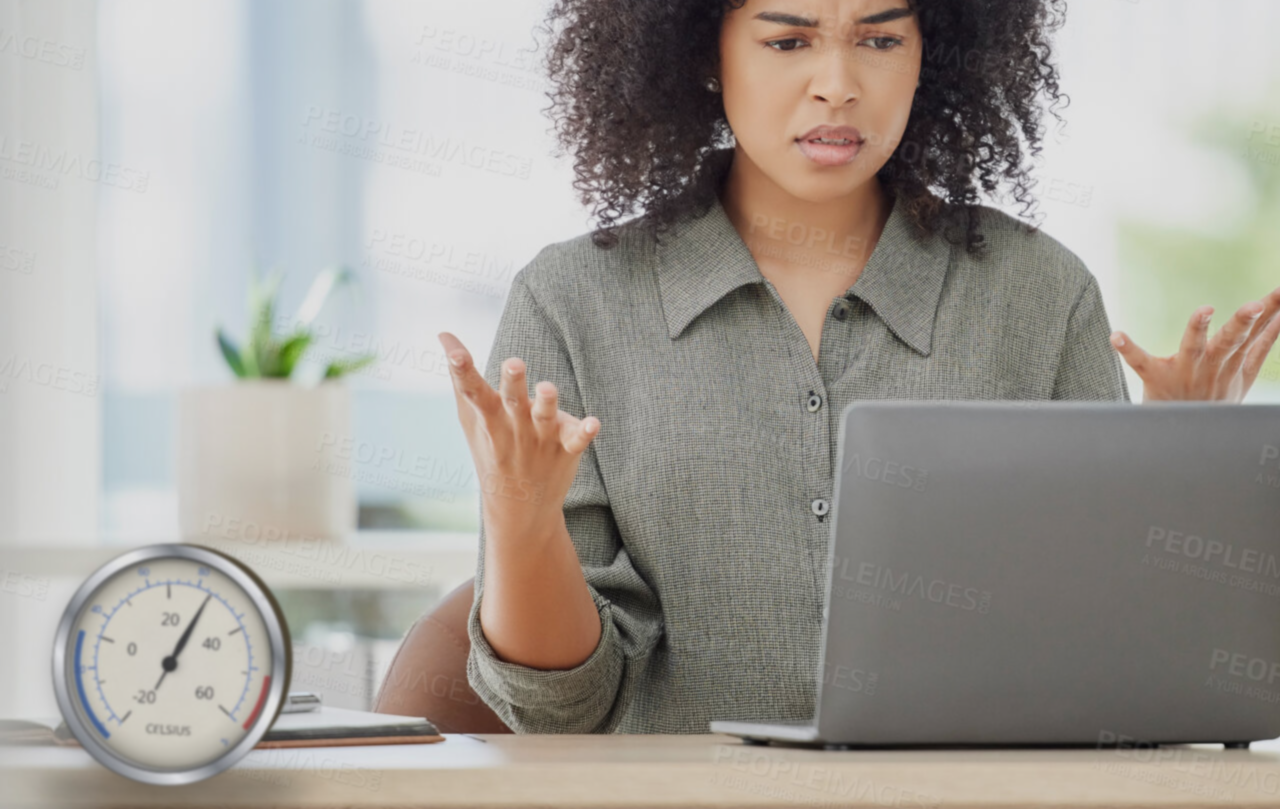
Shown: 30 °C
